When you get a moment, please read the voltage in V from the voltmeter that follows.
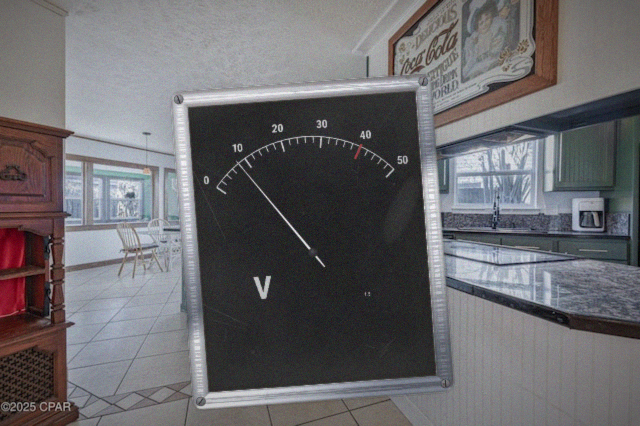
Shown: 8 V
